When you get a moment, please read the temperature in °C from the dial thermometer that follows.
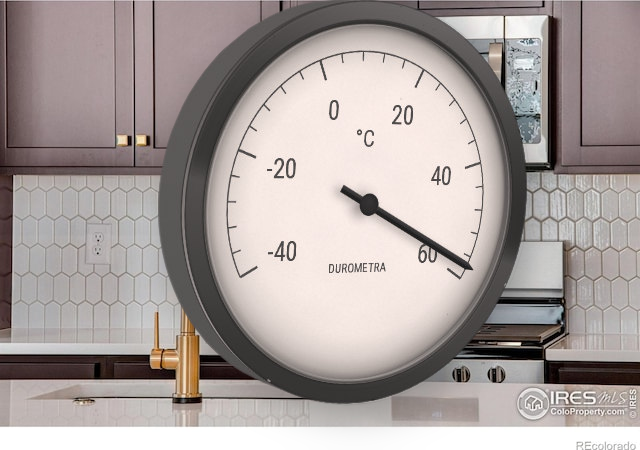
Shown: 58 °C
